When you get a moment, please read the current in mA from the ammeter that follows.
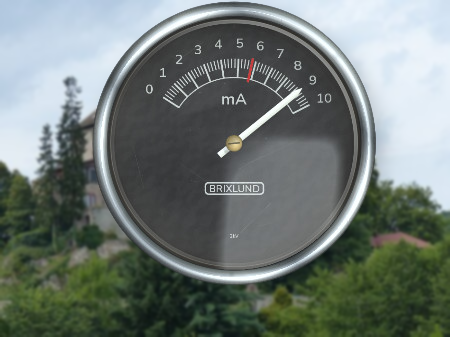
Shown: 9 mA
